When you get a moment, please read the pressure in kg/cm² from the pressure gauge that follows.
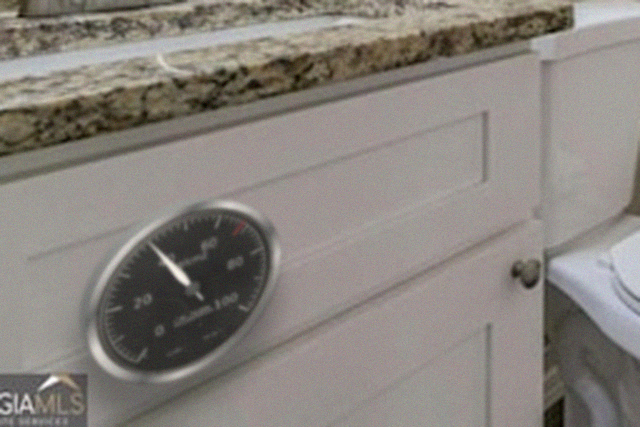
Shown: 40 kg/cm²
